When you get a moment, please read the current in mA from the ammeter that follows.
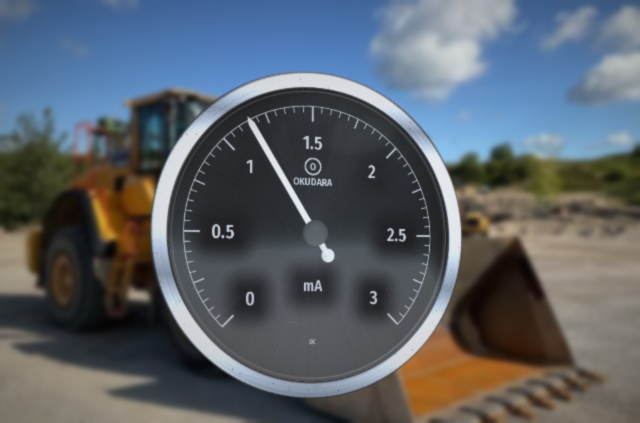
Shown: 1.15 mA
